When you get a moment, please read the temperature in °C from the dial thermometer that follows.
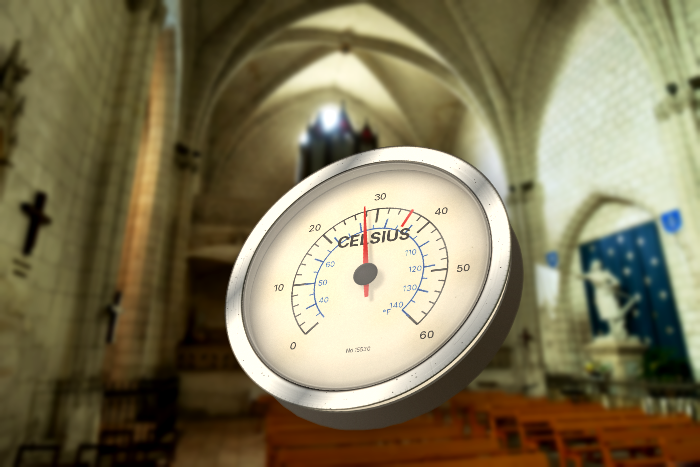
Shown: 28 °C
